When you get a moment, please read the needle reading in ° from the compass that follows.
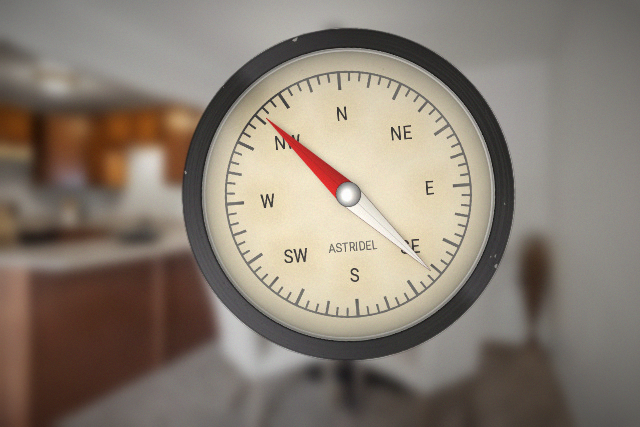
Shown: 317.5 °
